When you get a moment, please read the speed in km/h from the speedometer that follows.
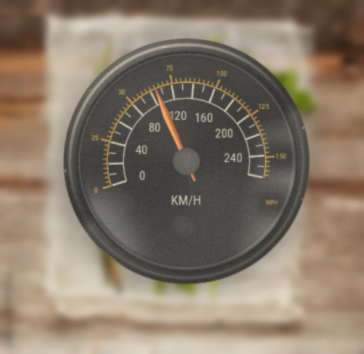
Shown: 105 km/h
